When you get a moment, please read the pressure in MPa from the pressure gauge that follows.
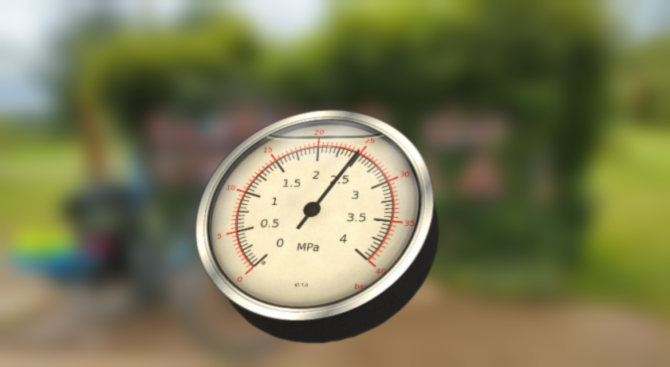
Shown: 2.5 MPa
